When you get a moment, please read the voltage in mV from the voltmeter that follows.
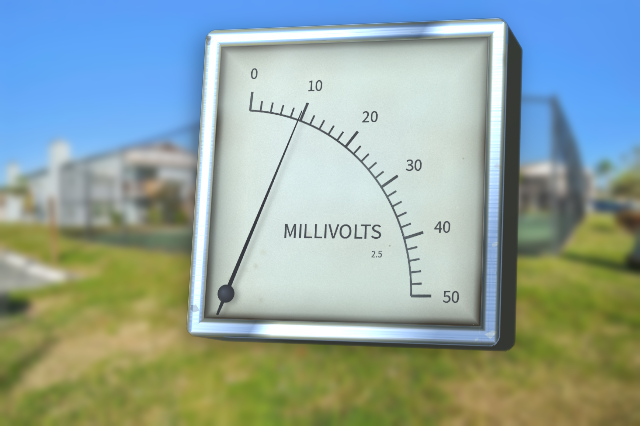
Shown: 10 mV
